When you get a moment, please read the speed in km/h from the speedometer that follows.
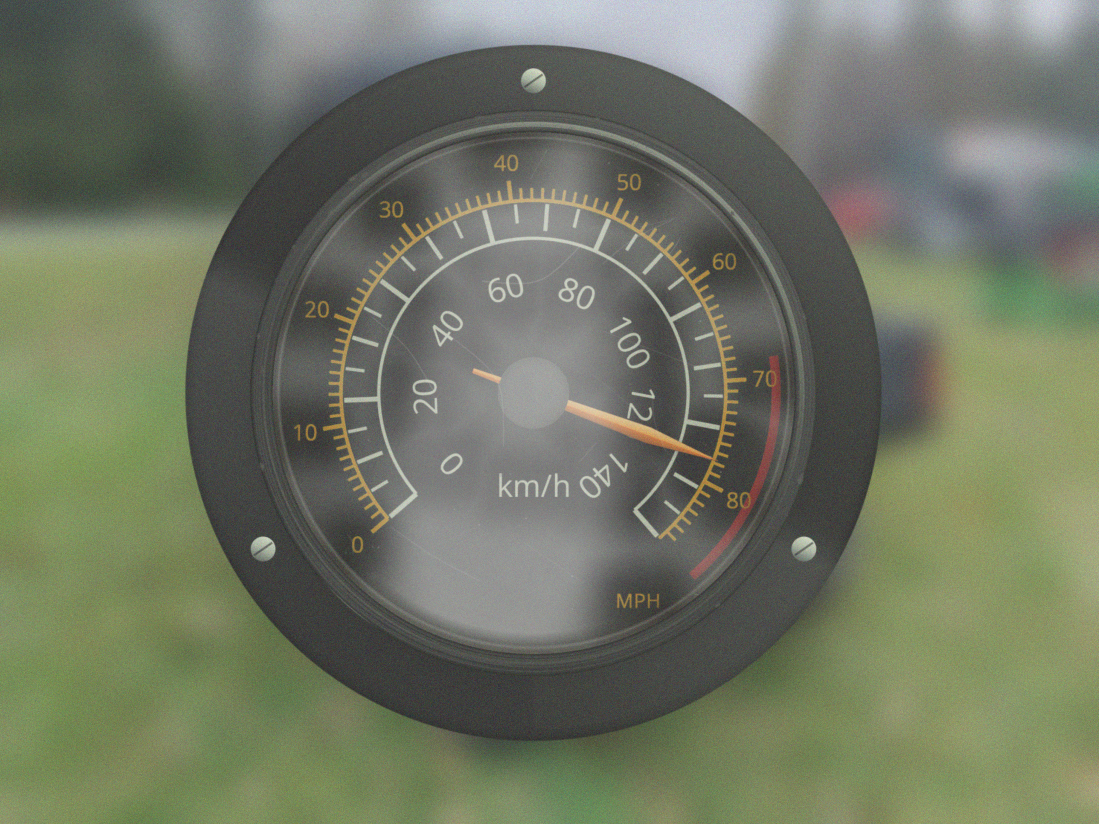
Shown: 125 km/h
